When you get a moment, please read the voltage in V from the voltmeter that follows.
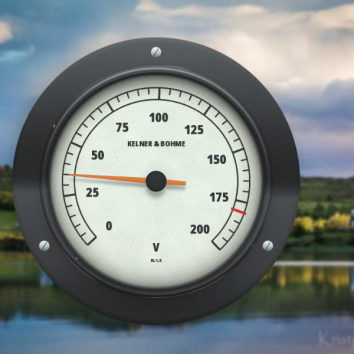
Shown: 35 V
